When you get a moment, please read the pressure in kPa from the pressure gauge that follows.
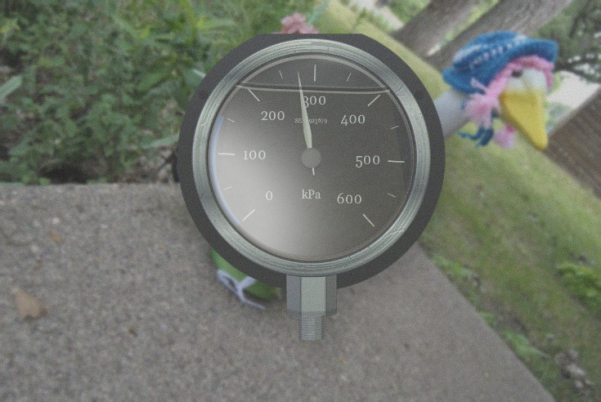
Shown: 275 kPa
